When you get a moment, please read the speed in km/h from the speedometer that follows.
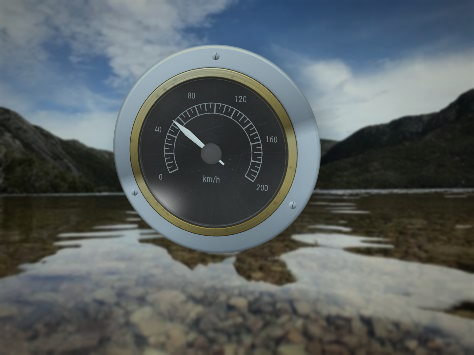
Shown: 55 km/h
